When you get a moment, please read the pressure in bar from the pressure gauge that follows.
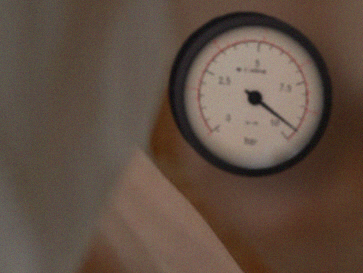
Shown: 9.5 bar
